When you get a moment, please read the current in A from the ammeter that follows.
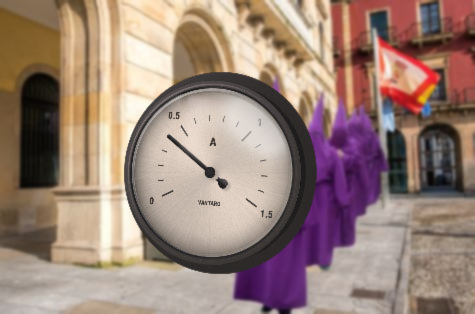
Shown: 0.4 A
